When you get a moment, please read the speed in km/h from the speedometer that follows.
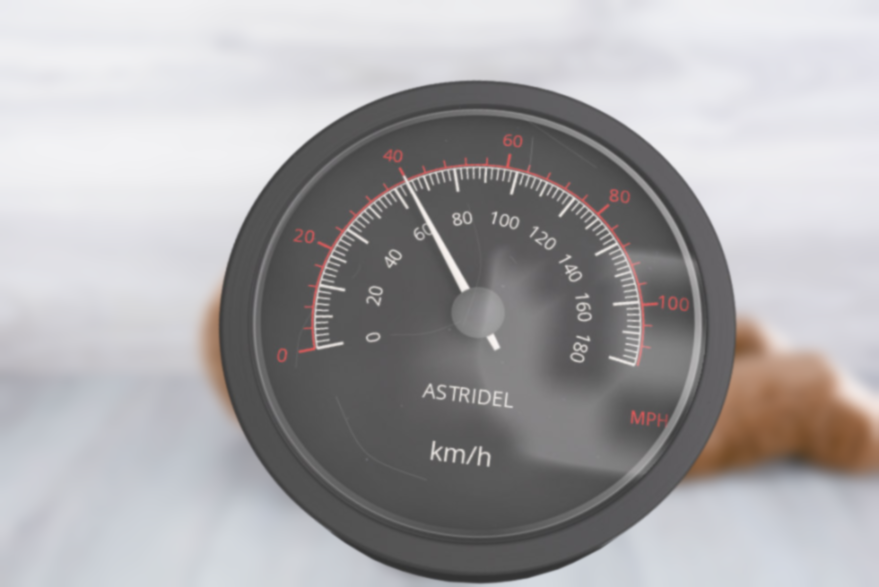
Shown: 64 km/h
